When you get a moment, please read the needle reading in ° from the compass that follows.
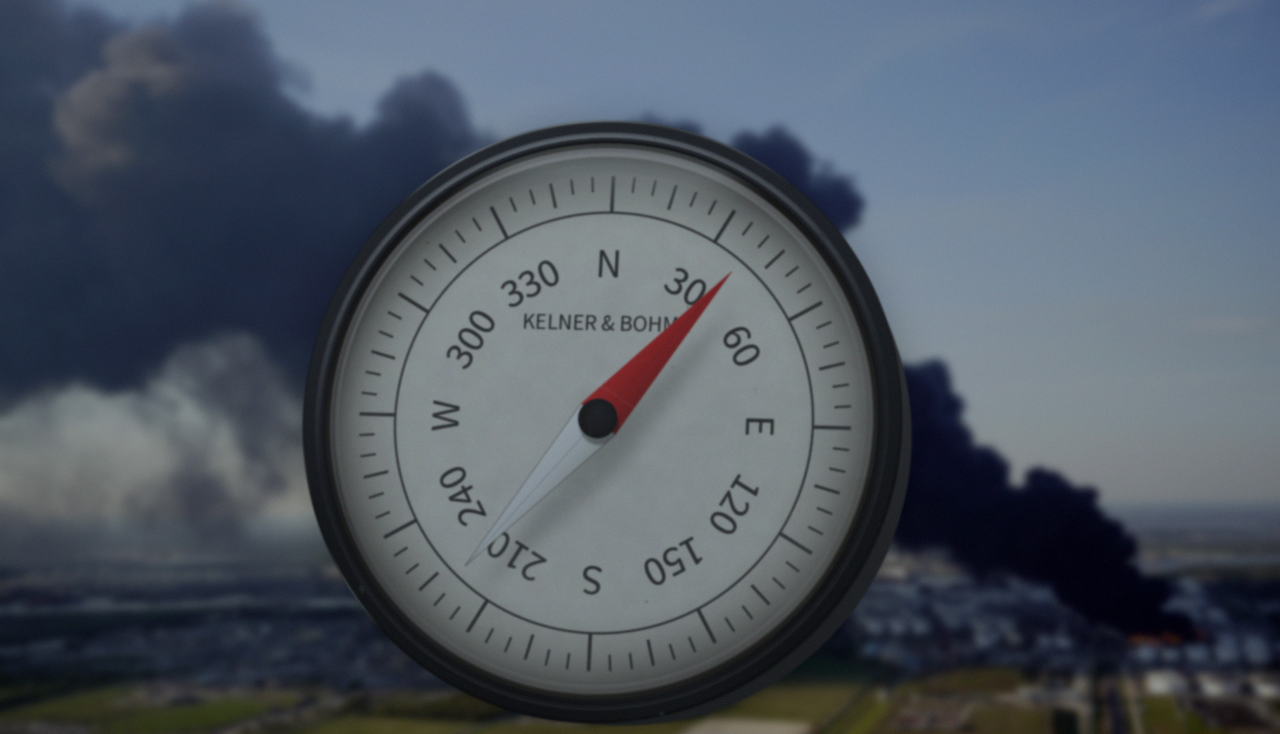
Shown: 40 °
